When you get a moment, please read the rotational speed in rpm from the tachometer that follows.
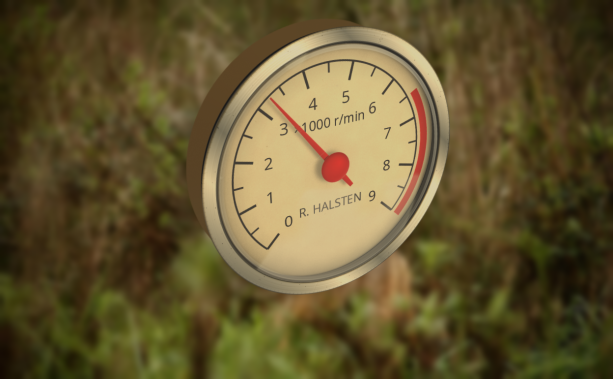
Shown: 3250 rpm
